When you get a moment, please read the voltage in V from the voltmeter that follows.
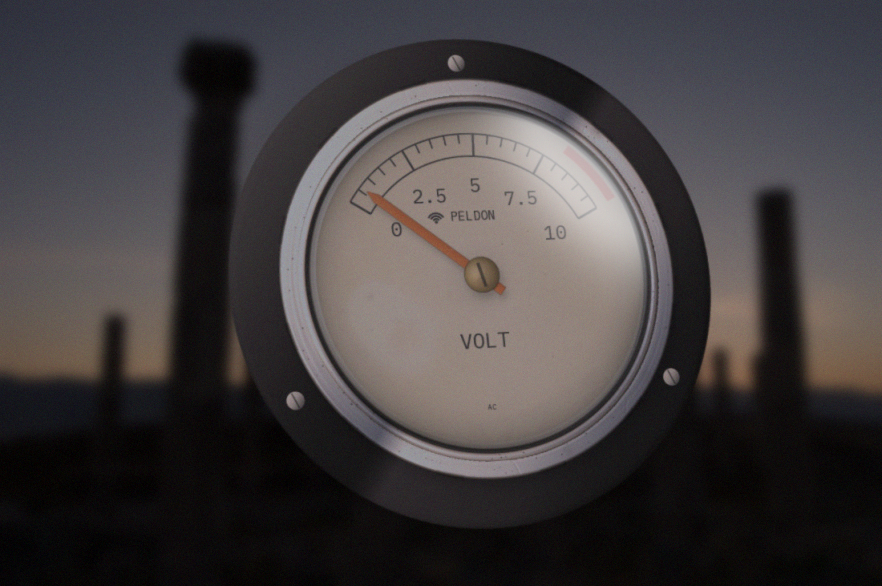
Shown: 0.5 V
